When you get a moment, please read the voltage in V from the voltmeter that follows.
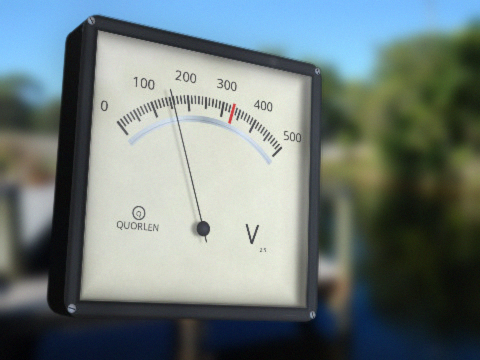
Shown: 150 V
